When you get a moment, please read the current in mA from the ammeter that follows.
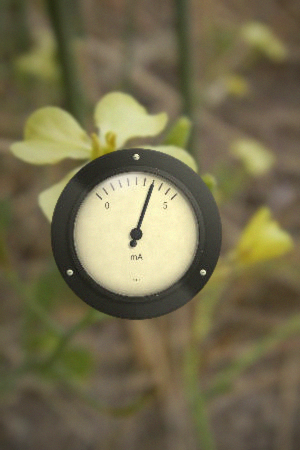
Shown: 3.5 mA
